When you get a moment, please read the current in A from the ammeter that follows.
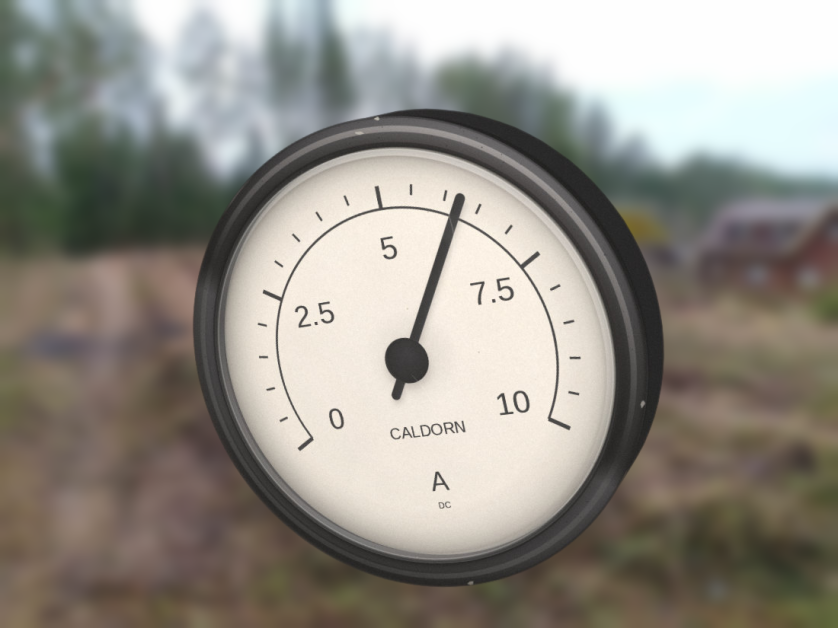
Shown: 6.25 A
